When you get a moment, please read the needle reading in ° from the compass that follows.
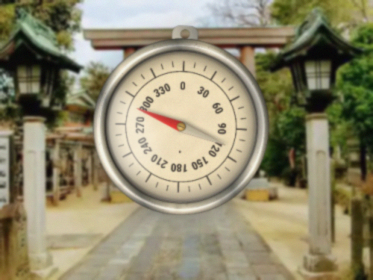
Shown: 290 °
